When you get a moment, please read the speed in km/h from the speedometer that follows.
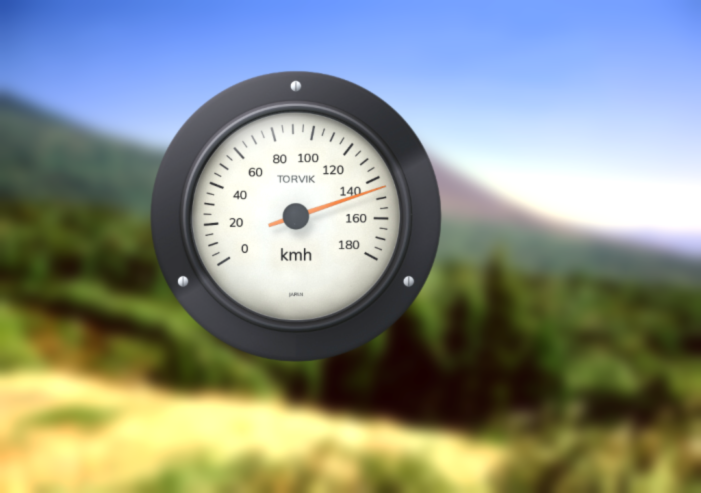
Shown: 145 km/h
